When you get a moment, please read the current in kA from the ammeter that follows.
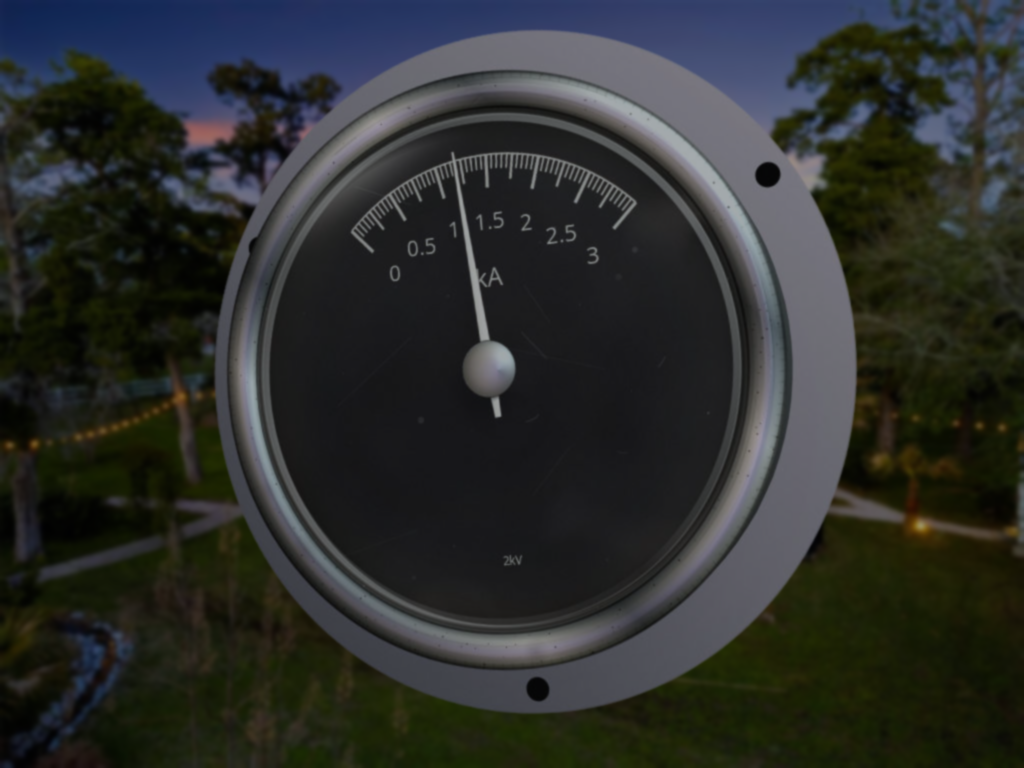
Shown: 1.25 kA
